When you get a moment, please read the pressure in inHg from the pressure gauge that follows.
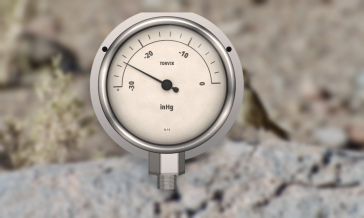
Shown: -25 inHg
